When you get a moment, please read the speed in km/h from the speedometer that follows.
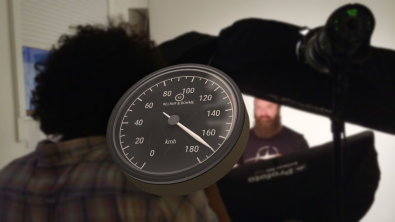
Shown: 170 km/h
